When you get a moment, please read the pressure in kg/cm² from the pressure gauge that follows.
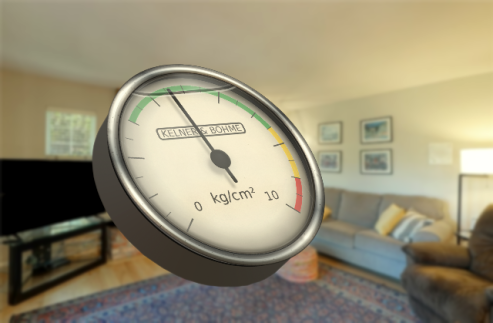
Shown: 4.5 kg/cm²
